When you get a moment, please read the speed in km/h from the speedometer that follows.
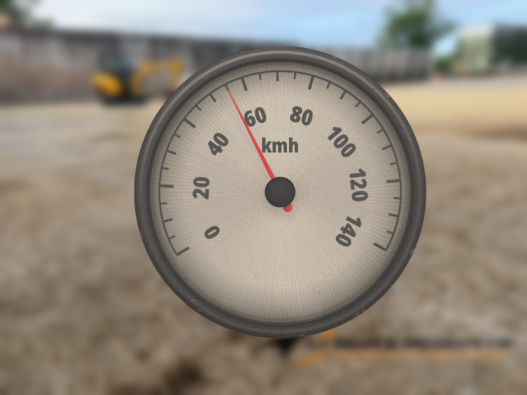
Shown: 55 km/h
